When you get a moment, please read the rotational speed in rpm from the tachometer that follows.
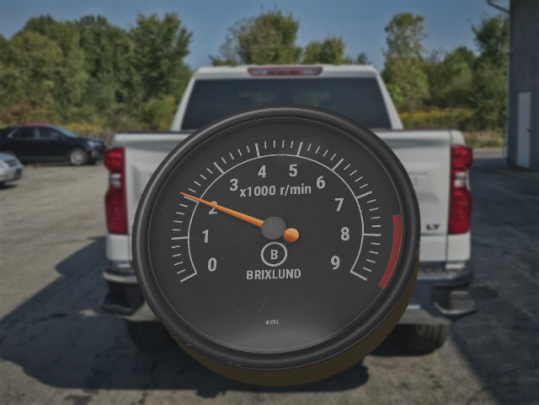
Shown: 2000 rpm
